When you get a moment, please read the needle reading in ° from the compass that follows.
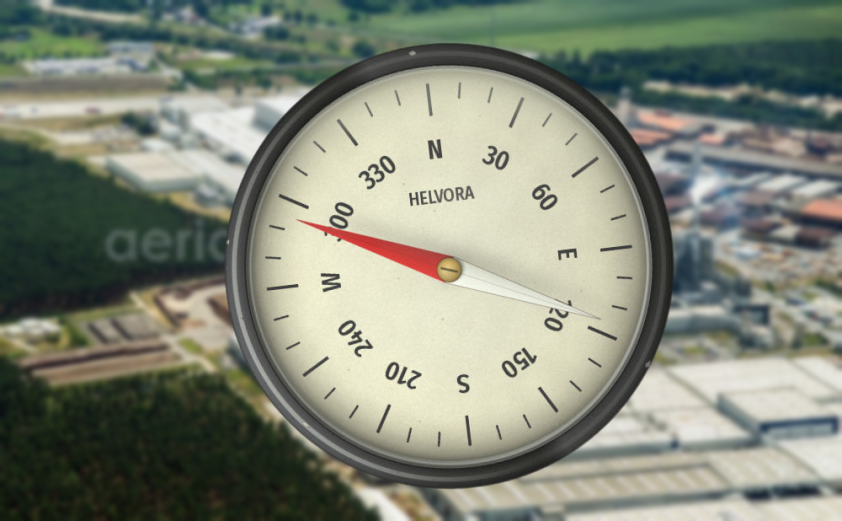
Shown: 295 °
